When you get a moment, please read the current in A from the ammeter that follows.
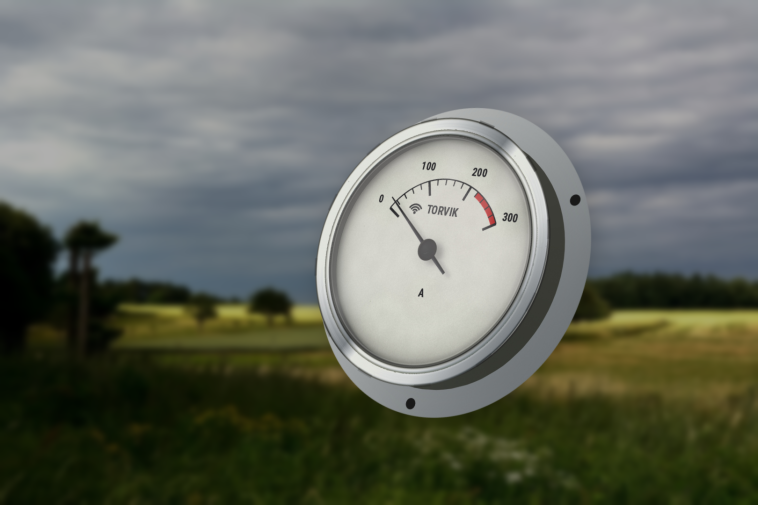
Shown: 20 A
